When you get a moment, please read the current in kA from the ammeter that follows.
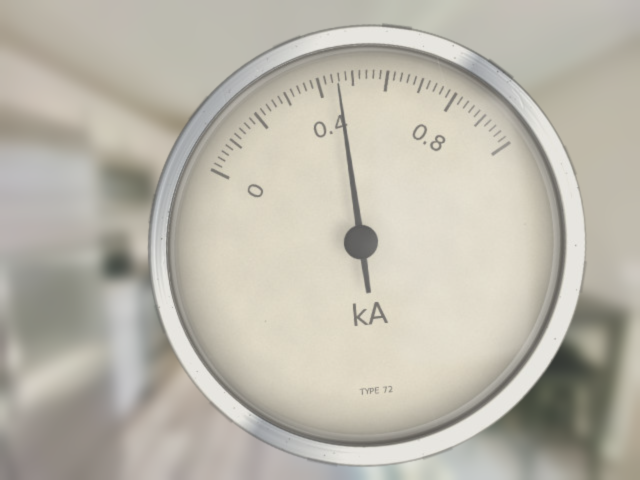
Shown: 0.46 kA
